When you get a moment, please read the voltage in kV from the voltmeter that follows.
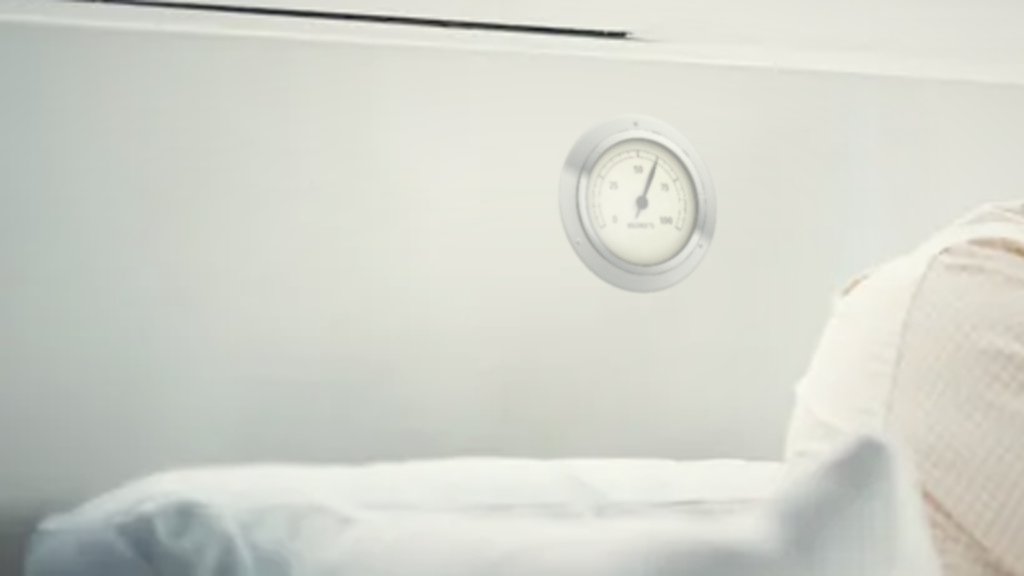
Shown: 60 kV
